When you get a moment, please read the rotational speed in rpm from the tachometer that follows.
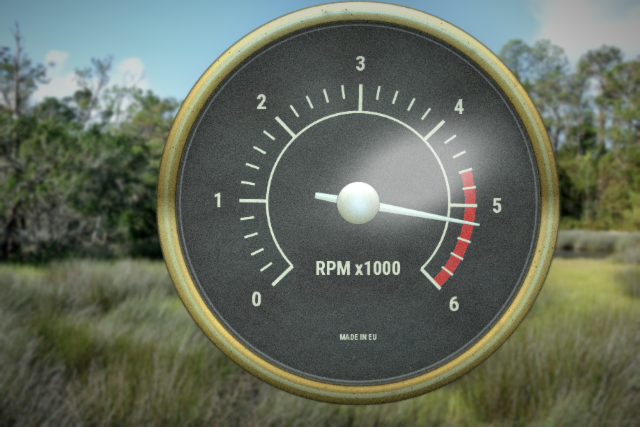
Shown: 5200 rpm
